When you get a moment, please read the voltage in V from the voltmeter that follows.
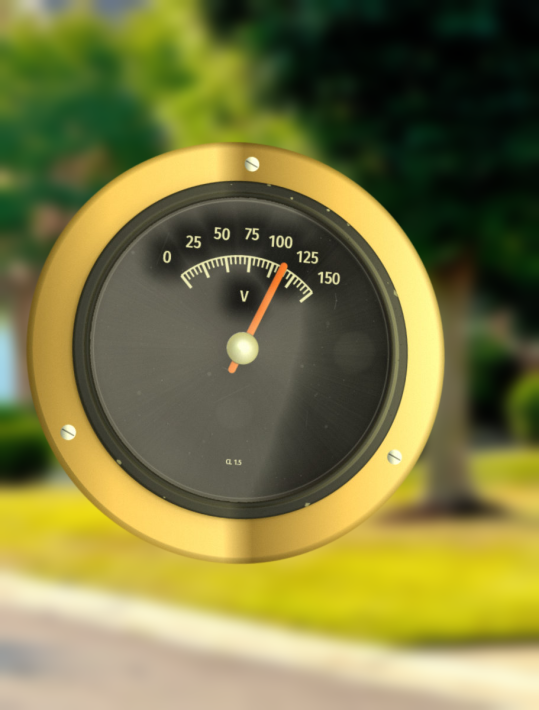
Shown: 110 V
